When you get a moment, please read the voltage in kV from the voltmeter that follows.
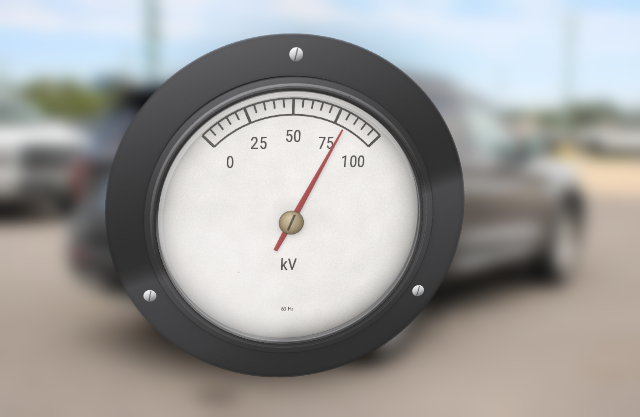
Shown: 80 kV
